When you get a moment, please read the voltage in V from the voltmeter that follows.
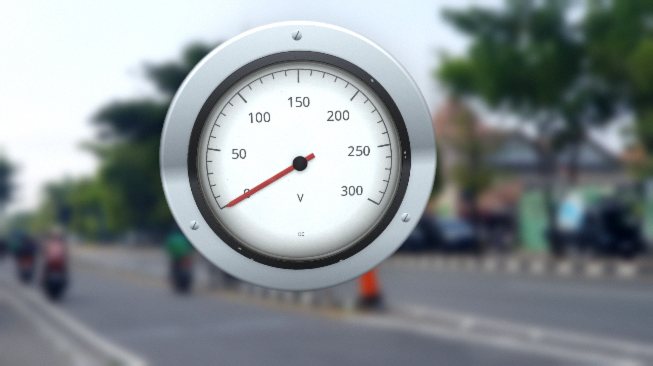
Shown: 0 V
